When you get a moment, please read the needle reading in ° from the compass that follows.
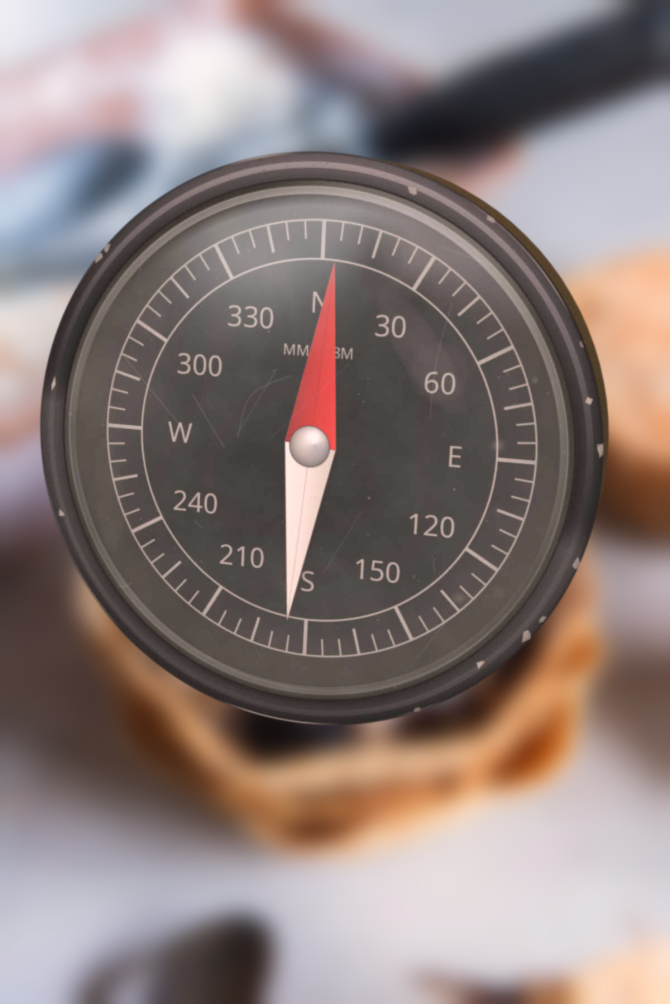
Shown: 5 °
